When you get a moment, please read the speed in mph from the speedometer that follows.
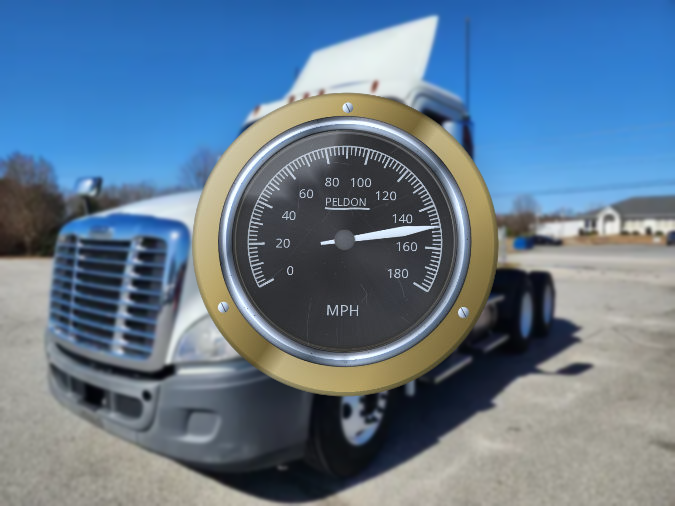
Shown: 150 mph
